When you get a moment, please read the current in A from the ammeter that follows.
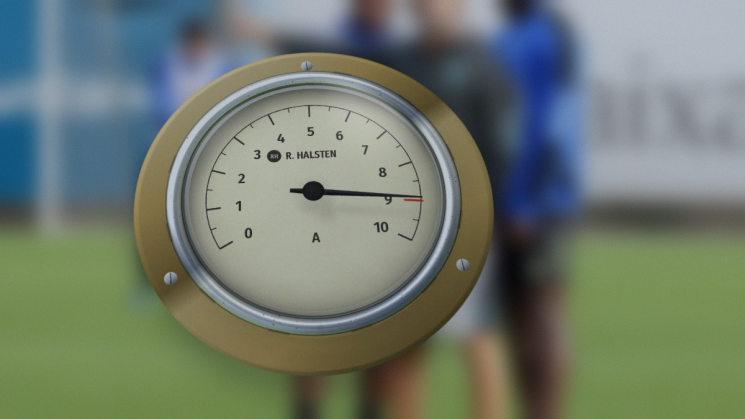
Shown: 9 A
